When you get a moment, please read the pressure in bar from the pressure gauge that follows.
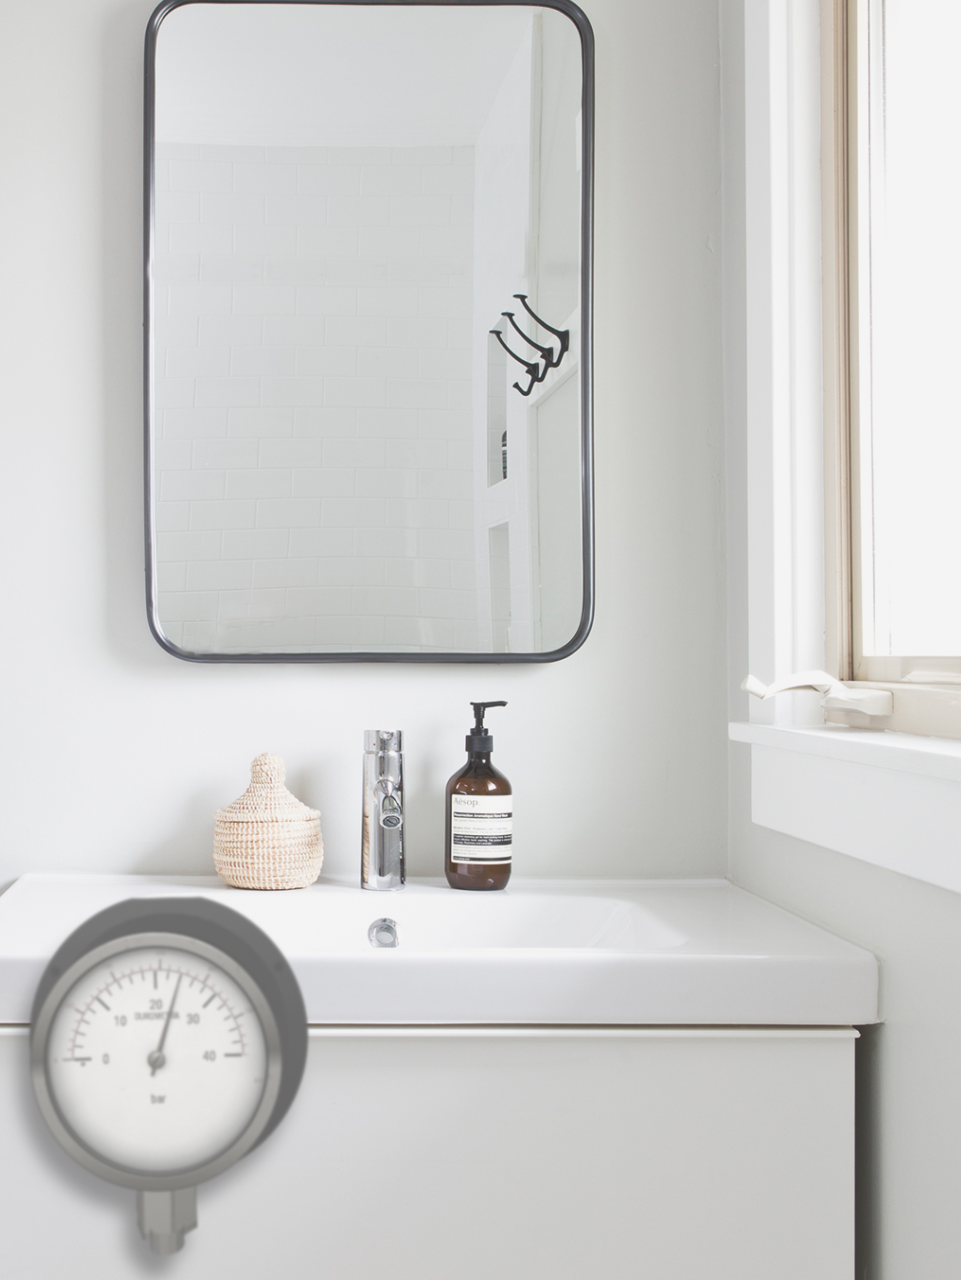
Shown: 24 bar
